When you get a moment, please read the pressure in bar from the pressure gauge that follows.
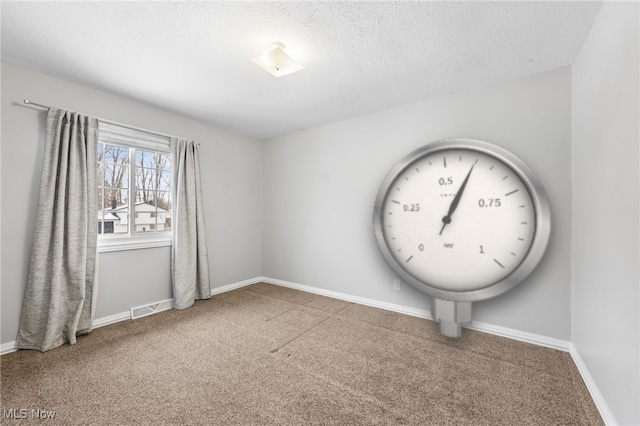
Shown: 0.6 bar
